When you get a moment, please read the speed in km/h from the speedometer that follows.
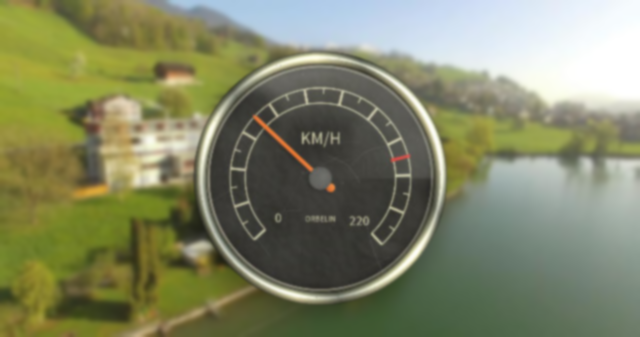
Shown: 70 km/h
